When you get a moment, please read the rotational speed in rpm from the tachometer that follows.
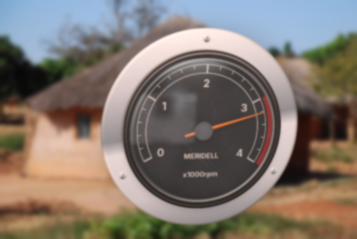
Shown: 3200 rpm
